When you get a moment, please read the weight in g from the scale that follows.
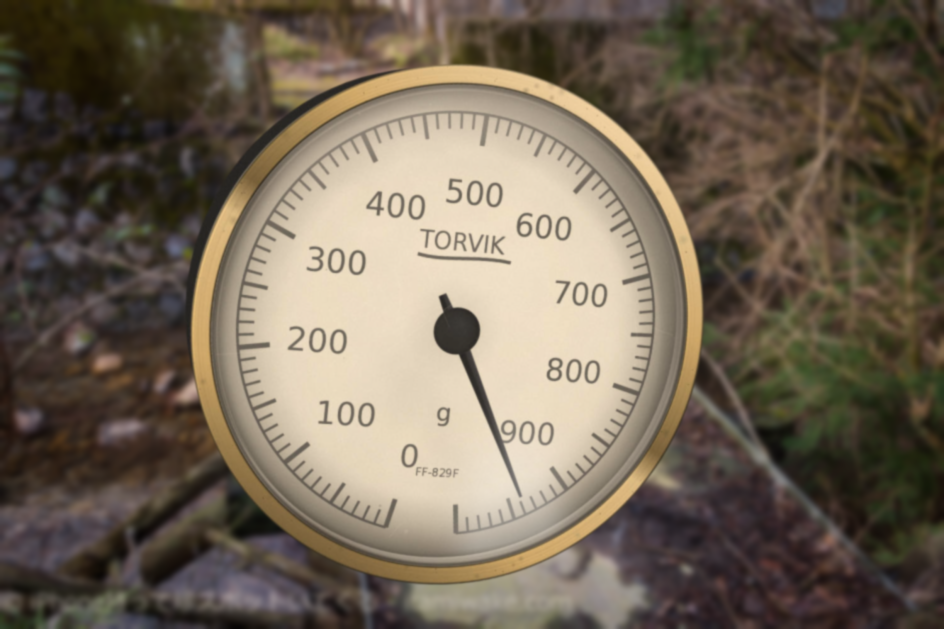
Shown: 940 g
